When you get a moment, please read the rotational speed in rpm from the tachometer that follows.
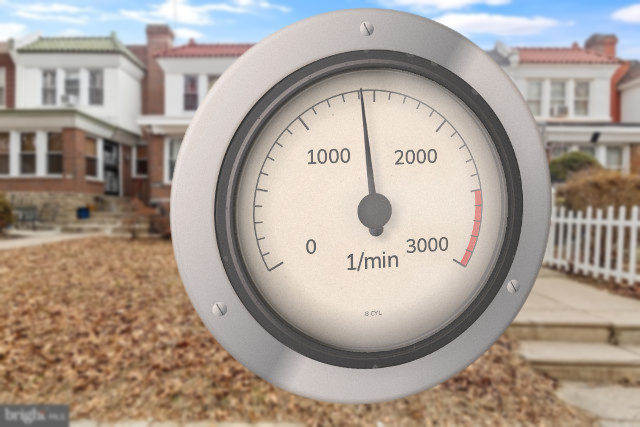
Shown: 1400 rpm
